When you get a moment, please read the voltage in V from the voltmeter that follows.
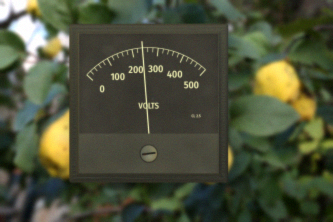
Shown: 240 V
